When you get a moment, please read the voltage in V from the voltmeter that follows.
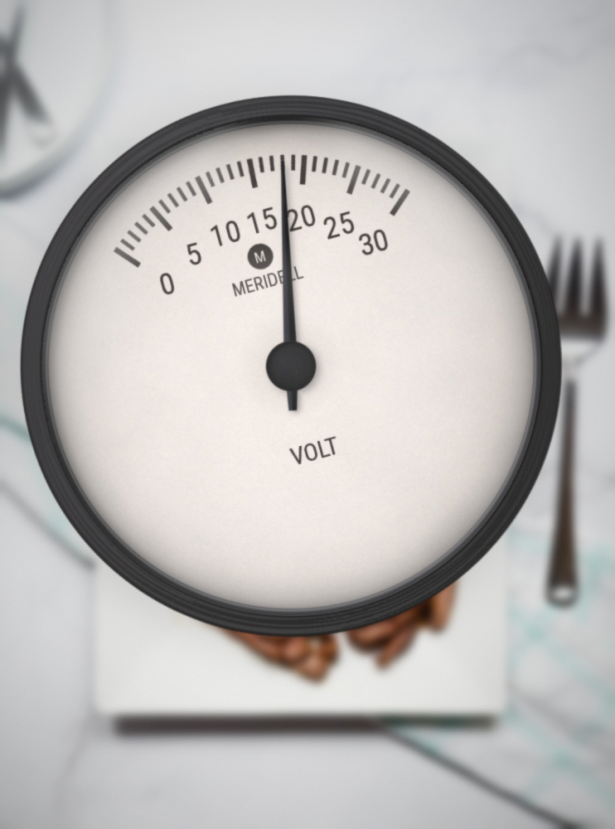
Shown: 18 V
